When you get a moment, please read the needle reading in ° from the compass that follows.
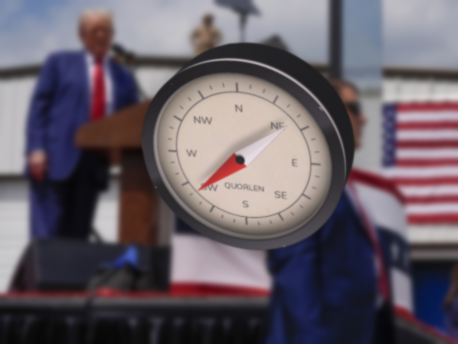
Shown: 230 °
